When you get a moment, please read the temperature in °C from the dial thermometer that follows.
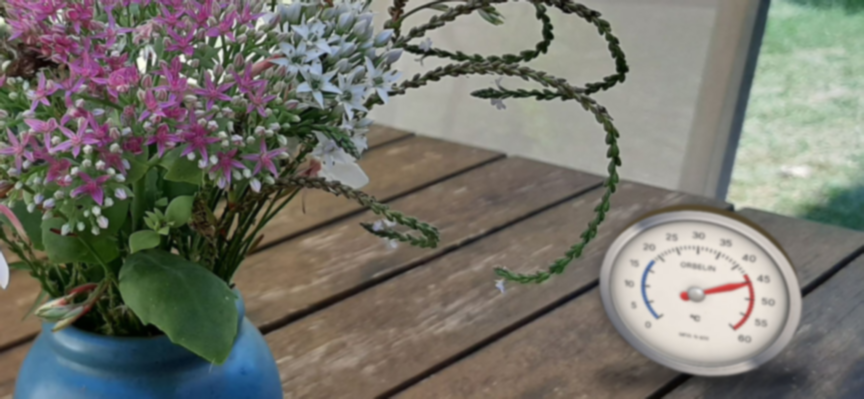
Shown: 45 °C
